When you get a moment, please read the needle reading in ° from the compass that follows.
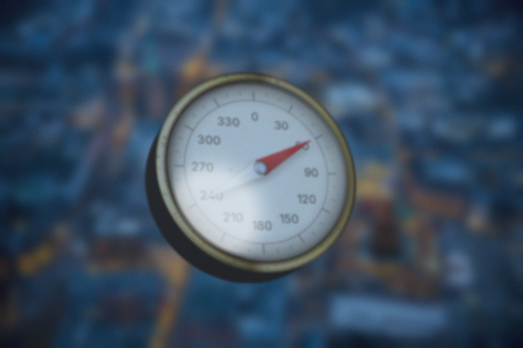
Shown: 60 °
